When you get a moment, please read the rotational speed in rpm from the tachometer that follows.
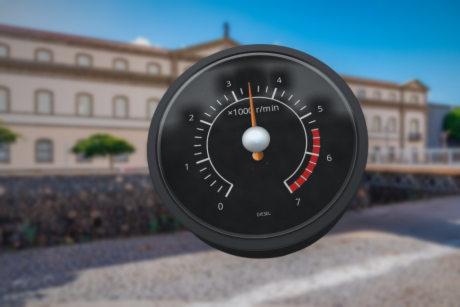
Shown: 3400 rpm
